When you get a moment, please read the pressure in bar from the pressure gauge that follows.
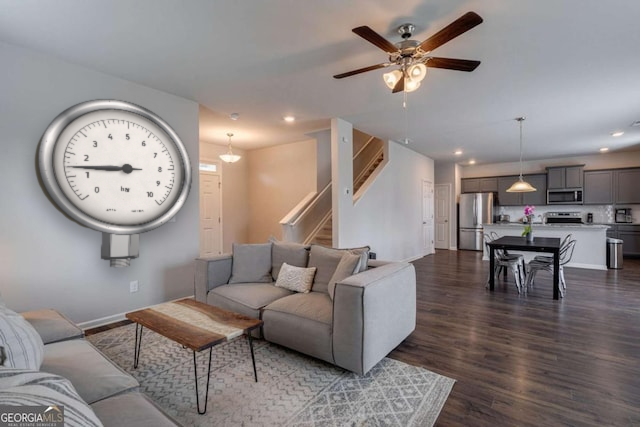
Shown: 1.4 bar
